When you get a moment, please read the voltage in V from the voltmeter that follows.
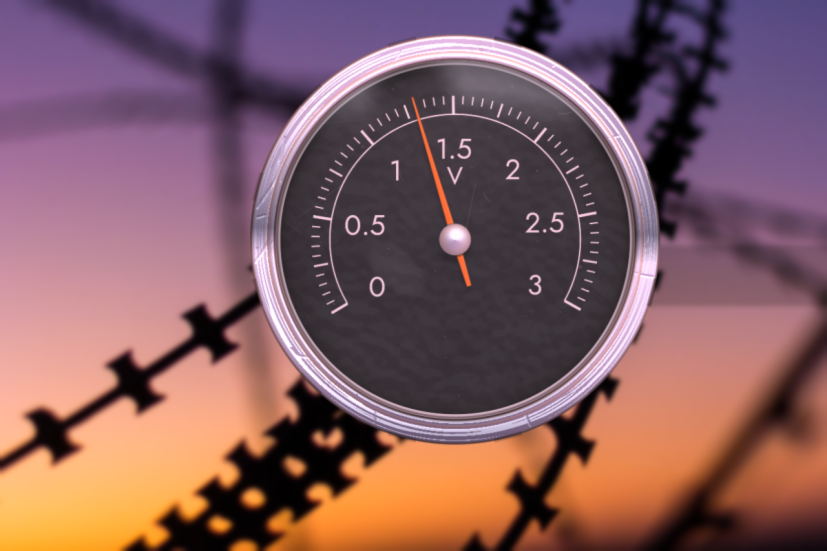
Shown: 1.3 V
